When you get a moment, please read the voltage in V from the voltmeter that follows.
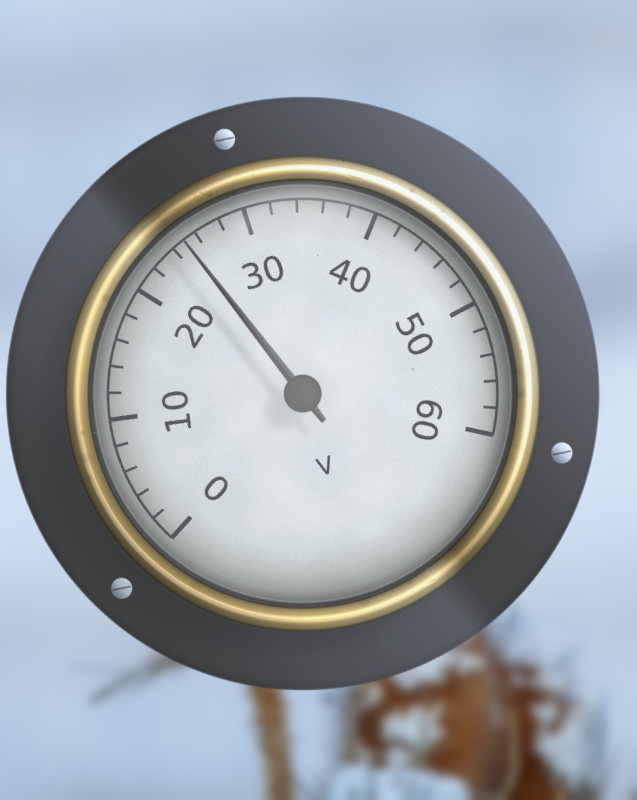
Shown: 25 V
